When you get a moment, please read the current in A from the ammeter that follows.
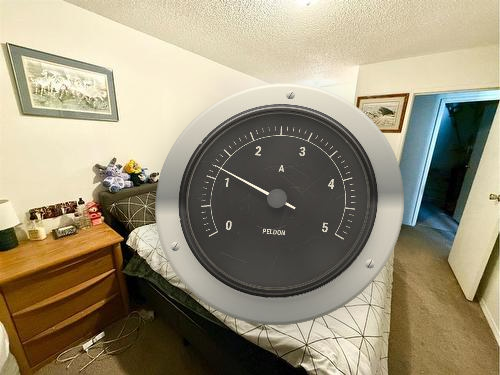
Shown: 1.2 A
